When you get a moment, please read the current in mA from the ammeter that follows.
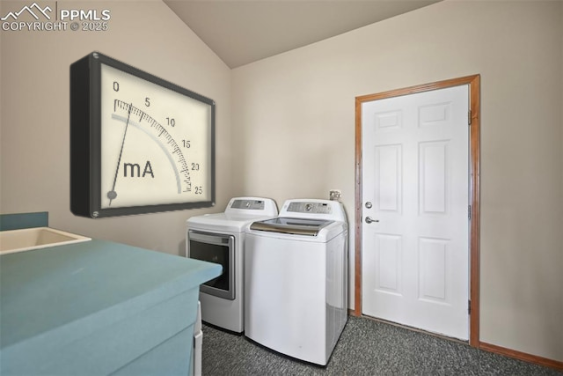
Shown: 2.5 mA
